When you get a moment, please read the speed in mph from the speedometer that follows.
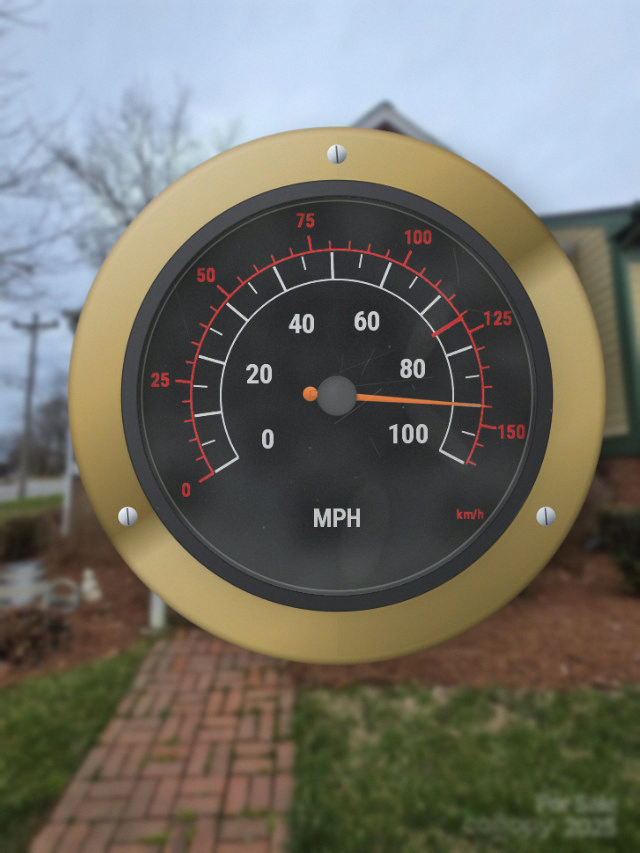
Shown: 90 mph
